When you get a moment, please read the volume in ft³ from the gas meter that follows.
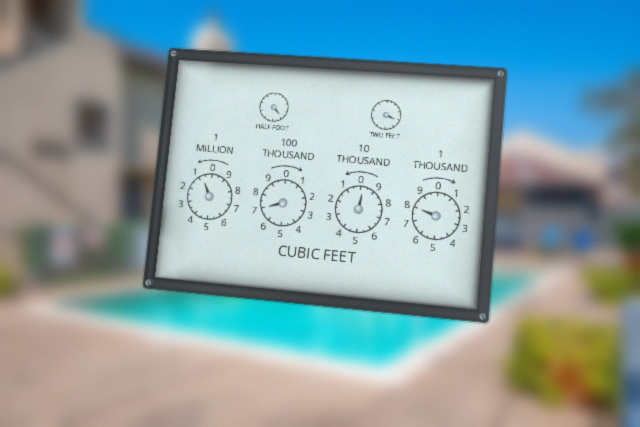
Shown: 69800 ft³
